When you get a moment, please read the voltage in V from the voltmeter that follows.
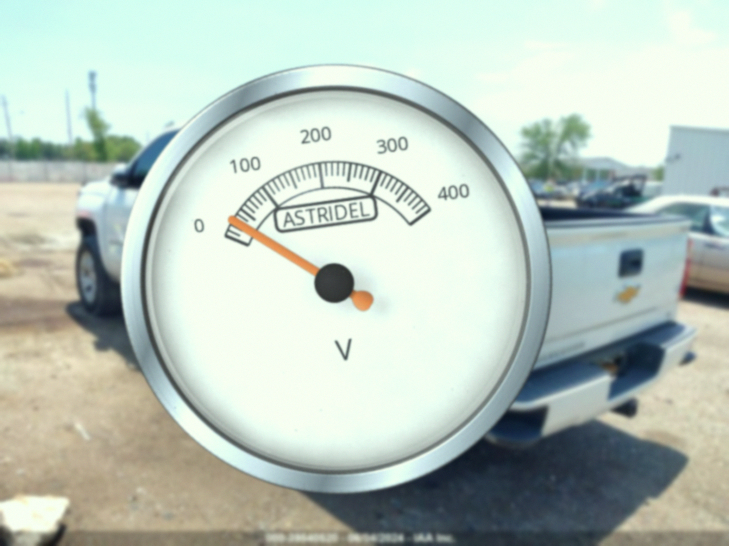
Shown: 30 V
